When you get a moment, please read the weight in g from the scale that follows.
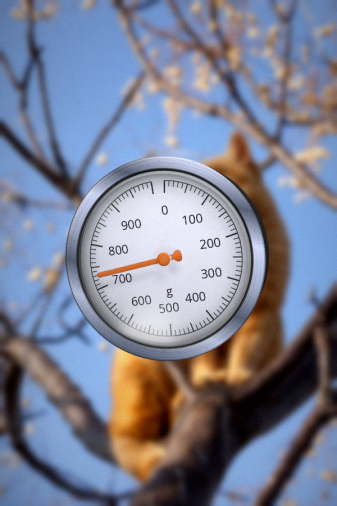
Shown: 730 g
